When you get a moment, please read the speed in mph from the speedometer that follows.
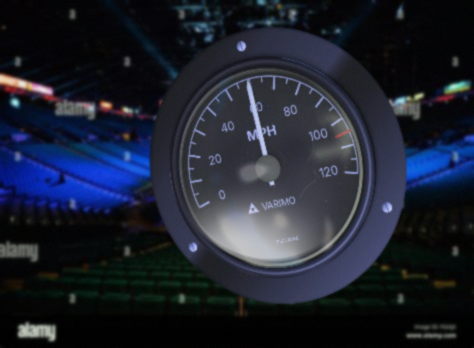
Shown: 60 mph
